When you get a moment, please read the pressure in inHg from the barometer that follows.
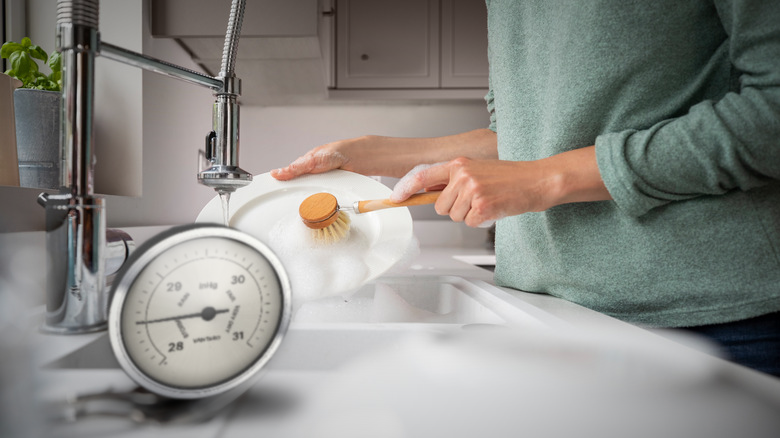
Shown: 28.5 inHg
